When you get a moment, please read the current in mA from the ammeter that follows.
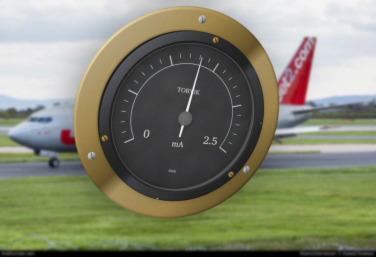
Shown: 1.3 mA
